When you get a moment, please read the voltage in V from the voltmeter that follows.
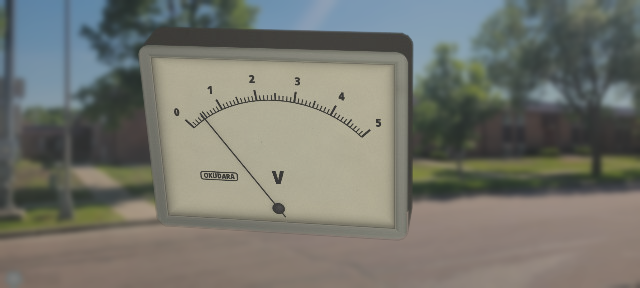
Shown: 0.5 V
